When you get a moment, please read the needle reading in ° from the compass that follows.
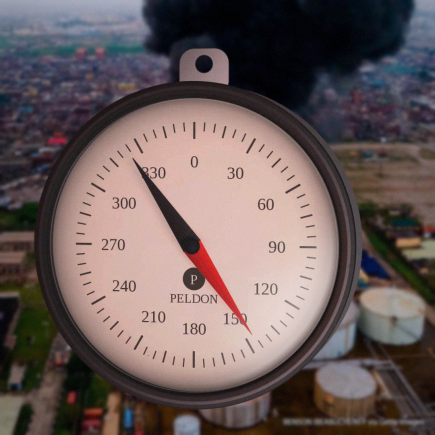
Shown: 145 °
